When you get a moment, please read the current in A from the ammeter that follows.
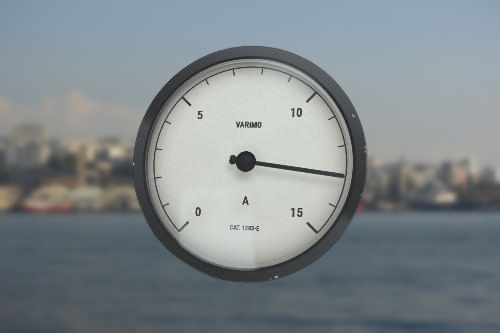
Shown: 13 A
